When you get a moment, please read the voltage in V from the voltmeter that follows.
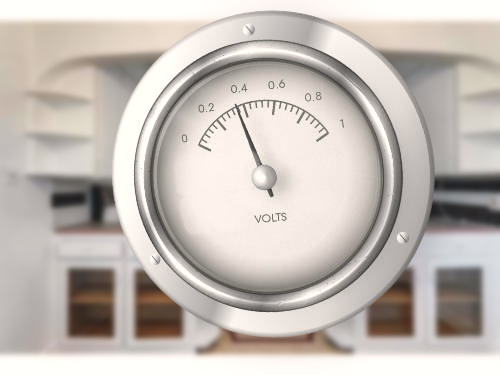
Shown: 0.36 V
